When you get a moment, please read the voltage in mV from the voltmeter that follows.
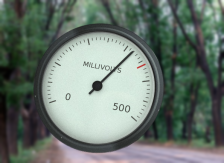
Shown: 320 mV
